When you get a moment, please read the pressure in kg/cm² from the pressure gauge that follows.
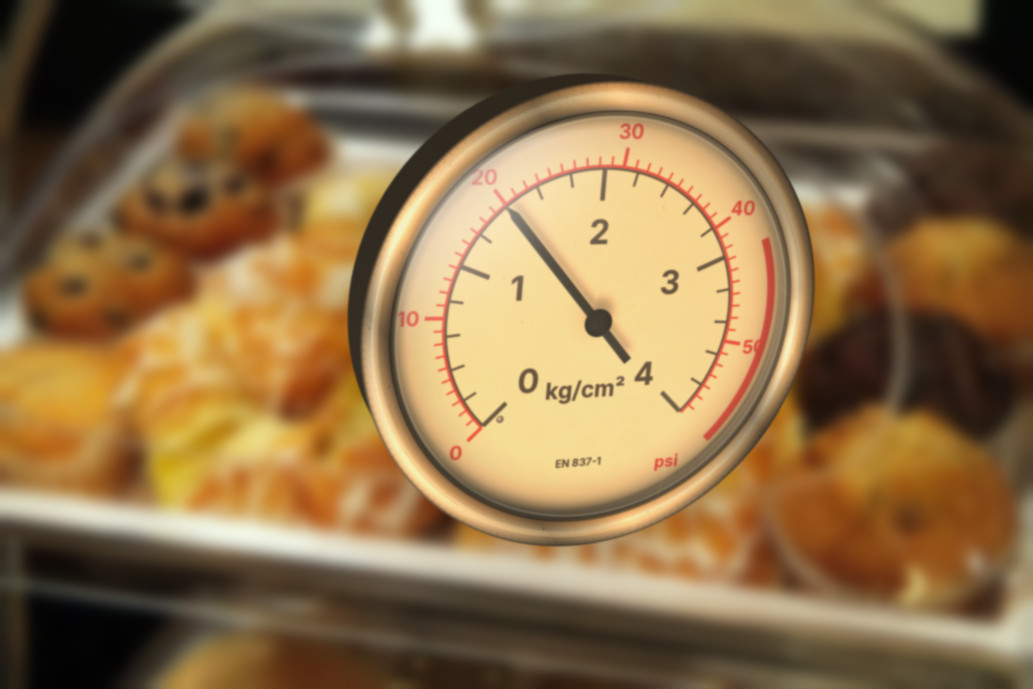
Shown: 1.4 kg/cm²
